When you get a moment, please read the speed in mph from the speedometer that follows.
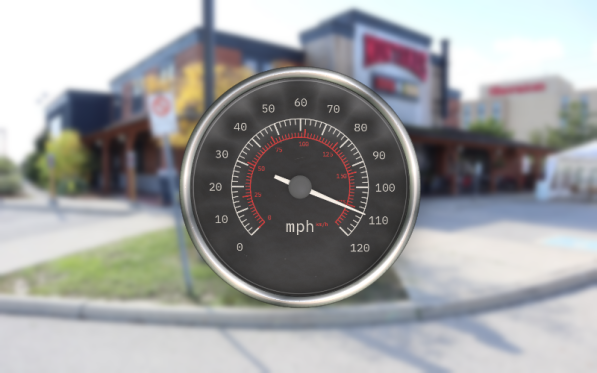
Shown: 110 mph
